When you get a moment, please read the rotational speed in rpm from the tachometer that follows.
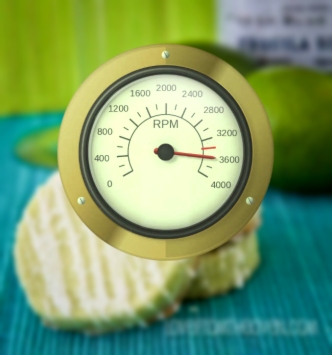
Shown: 3600 rpm
